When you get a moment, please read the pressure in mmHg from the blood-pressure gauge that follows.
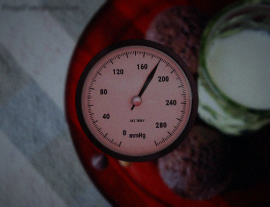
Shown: 180 mmHg
